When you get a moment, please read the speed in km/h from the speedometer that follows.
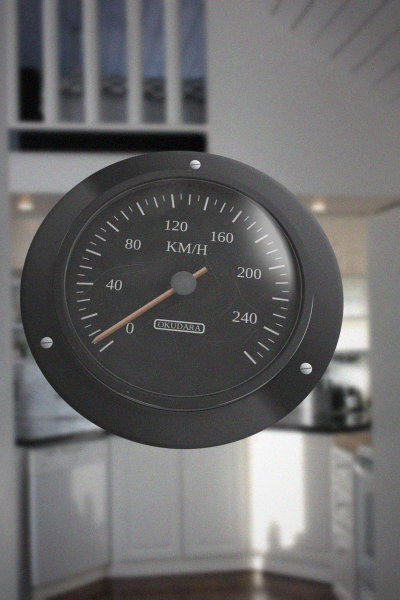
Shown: 5 km/h
